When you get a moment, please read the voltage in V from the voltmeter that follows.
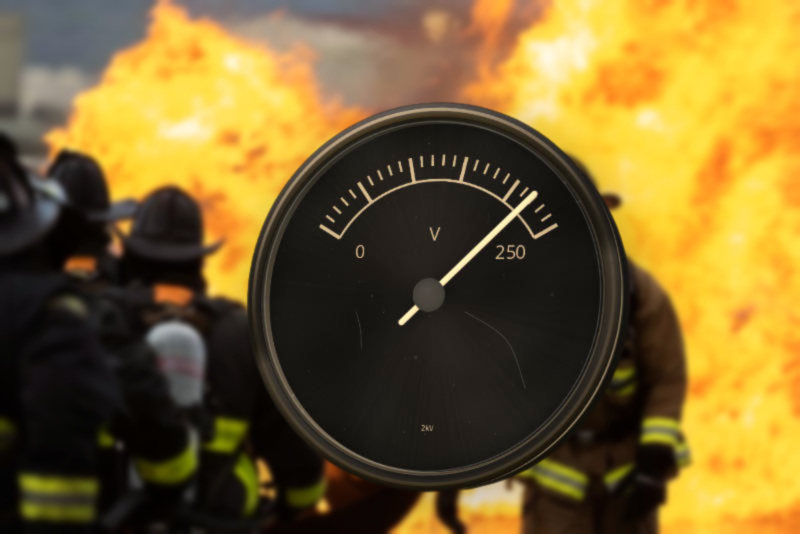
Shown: 220 V
